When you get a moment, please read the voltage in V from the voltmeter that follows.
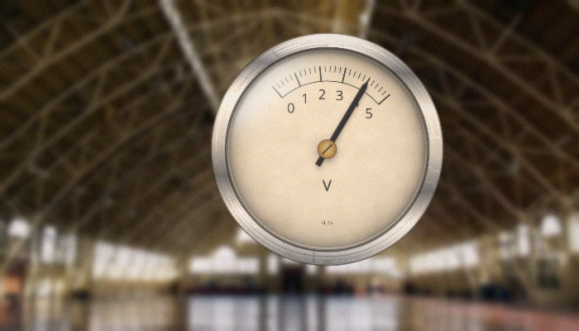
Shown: 4 V
